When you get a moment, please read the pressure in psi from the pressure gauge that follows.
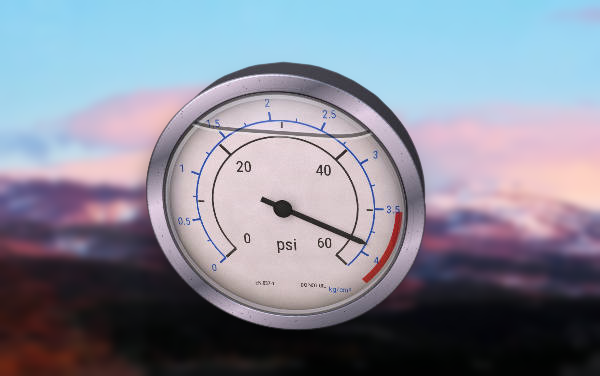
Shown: 55 psi
